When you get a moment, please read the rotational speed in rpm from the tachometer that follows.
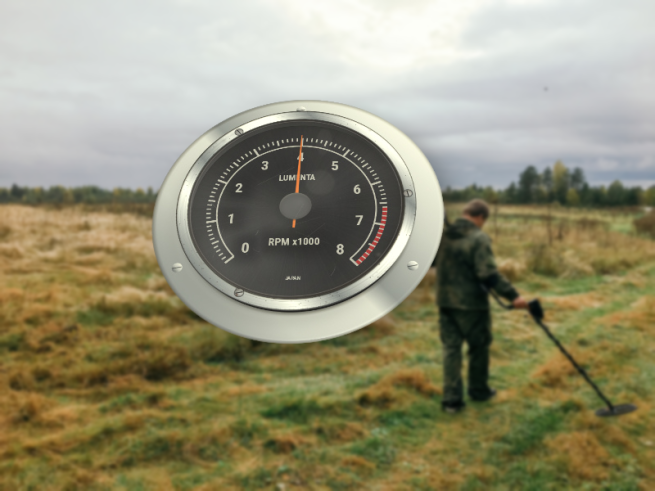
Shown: 4000 rpm
